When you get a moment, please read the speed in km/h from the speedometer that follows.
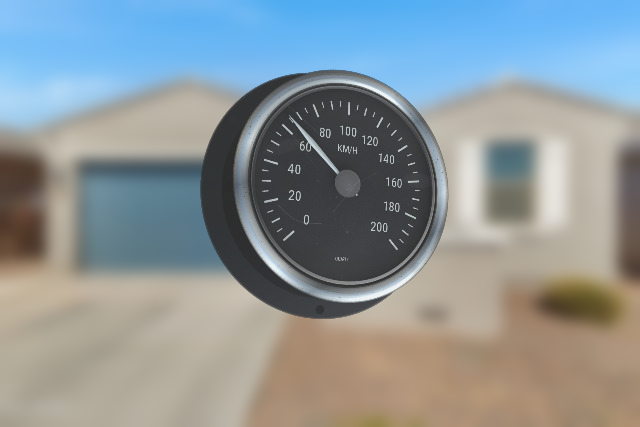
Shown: 65 km/h
